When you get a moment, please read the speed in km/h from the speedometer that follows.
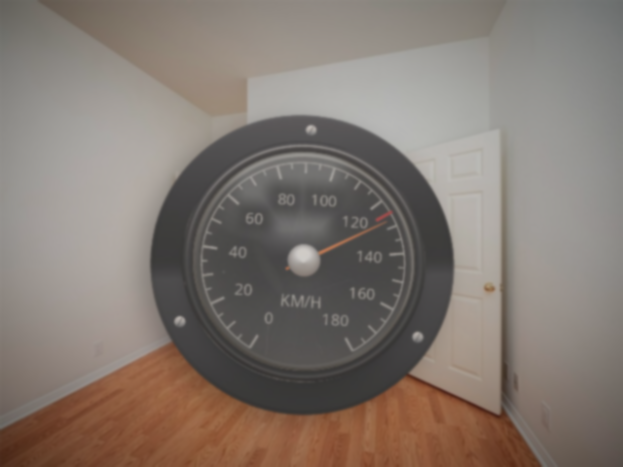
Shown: 127.5 km/h
